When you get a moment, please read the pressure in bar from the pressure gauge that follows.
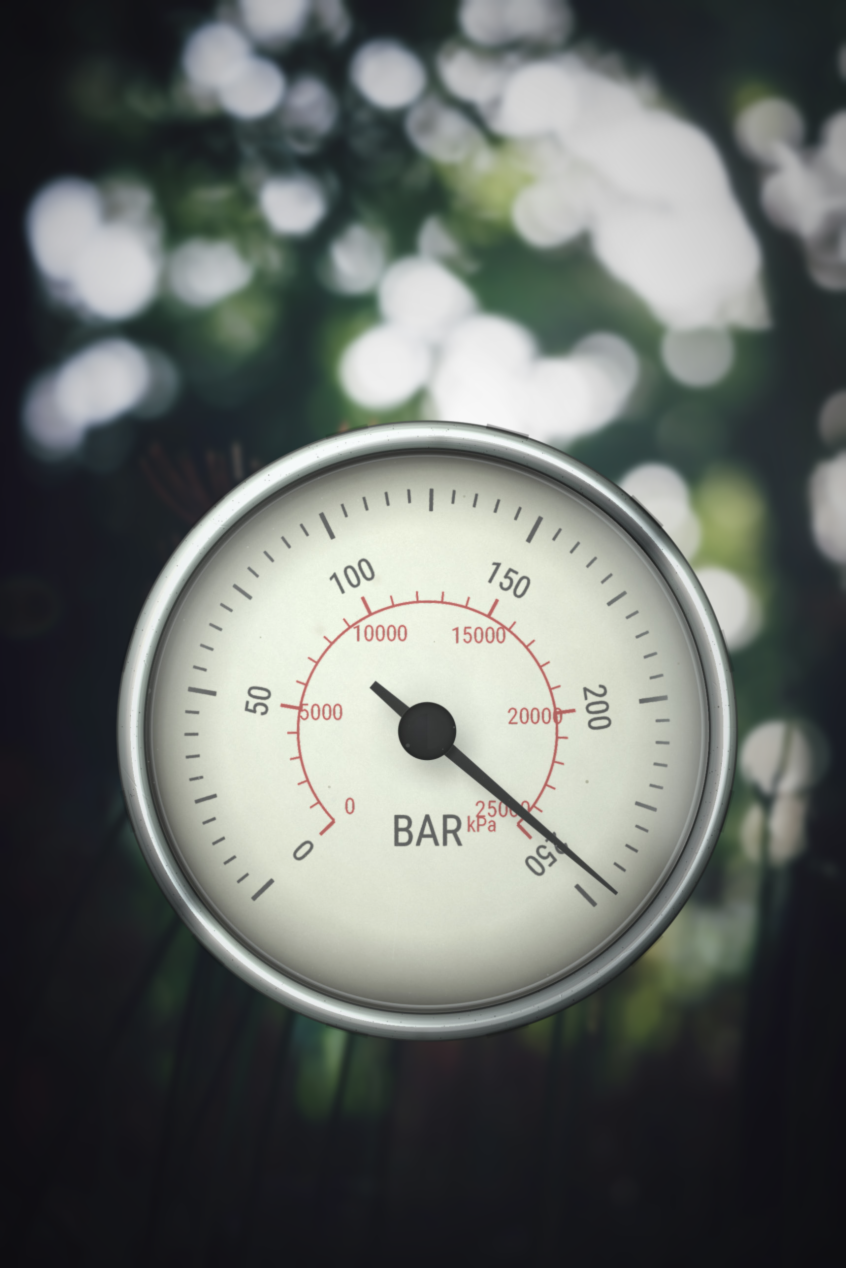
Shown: 245 bar
